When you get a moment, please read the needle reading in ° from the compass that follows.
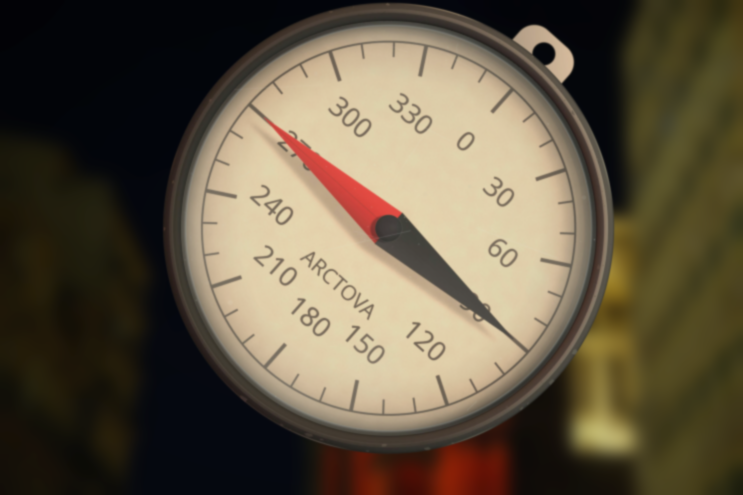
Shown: 270 °
